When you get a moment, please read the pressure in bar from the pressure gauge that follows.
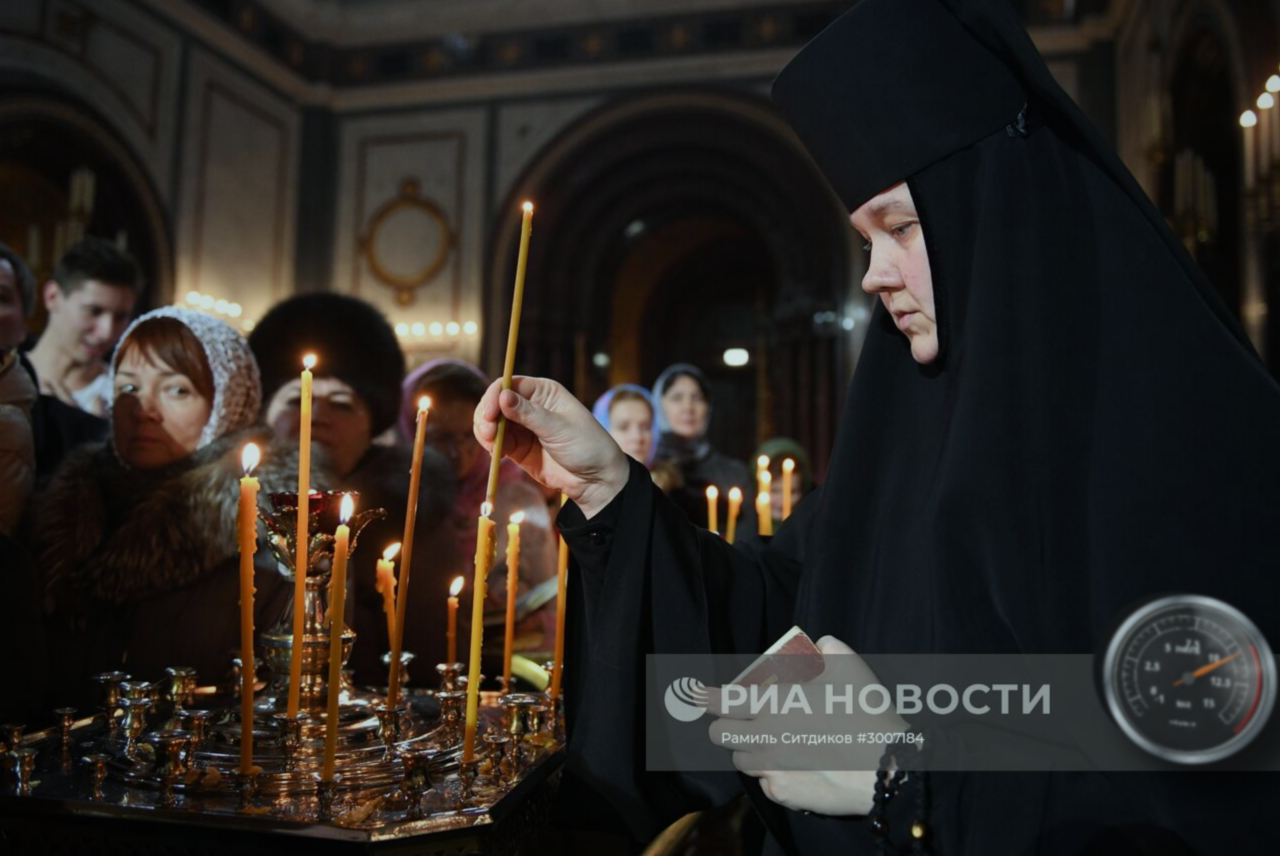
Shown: 10.5 bar
